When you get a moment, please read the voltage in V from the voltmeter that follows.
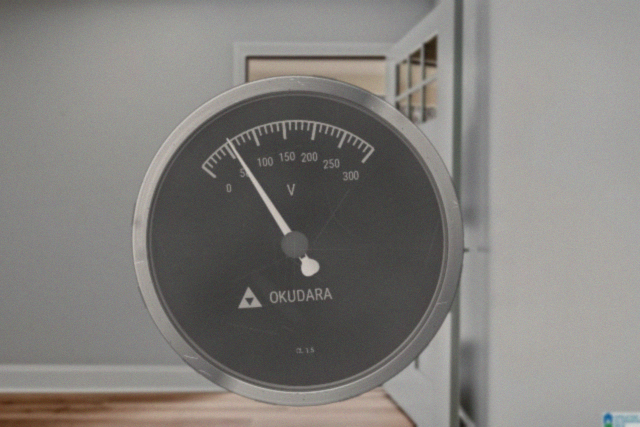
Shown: 60 V
